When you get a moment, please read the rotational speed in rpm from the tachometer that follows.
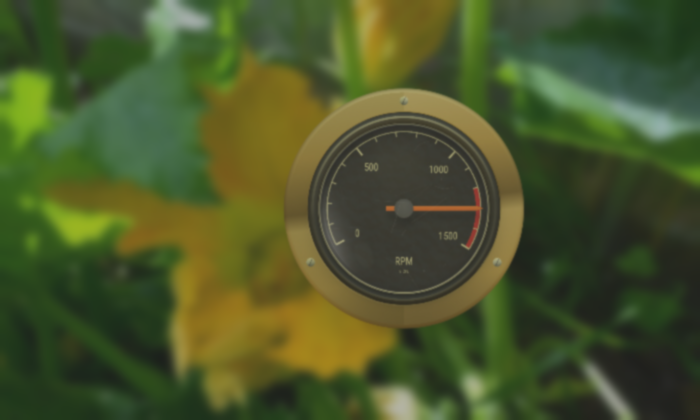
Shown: 1300 rpm
